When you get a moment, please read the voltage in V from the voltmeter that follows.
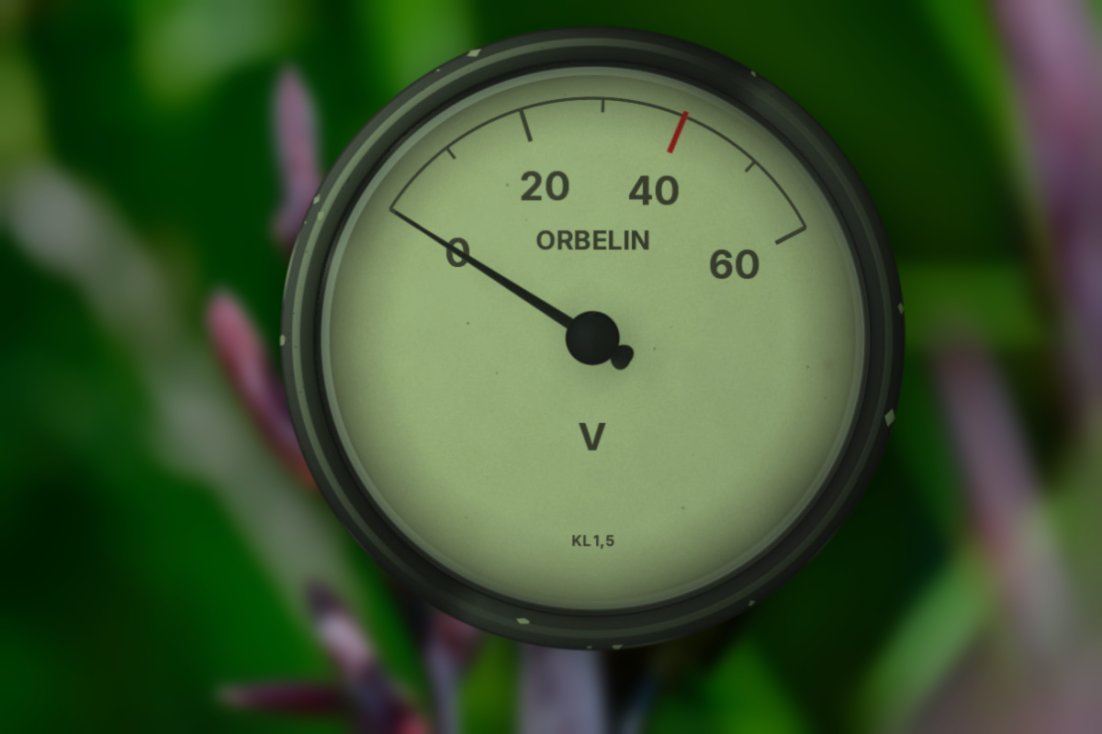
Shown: 0 V
